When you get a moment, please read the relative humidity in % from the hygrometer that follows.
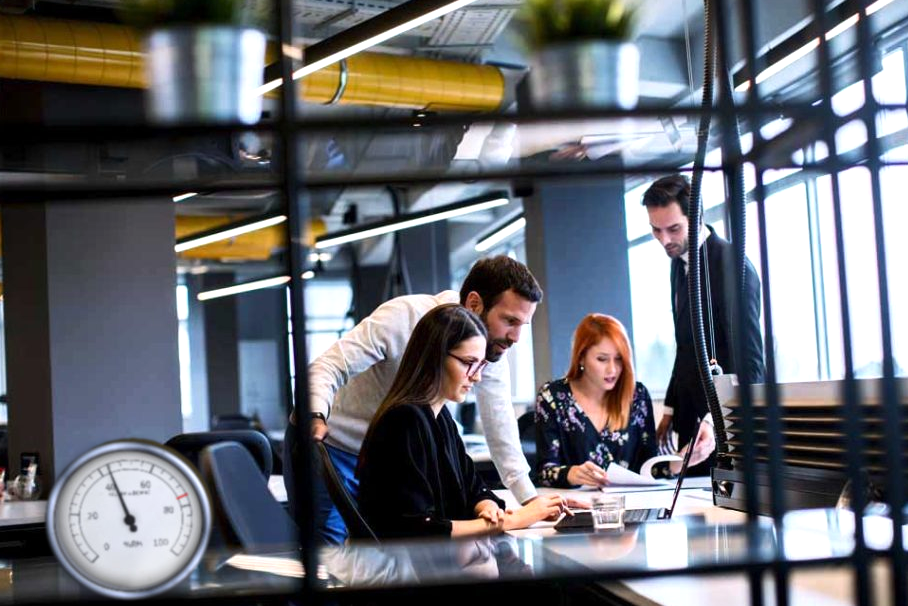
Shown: 44 %
